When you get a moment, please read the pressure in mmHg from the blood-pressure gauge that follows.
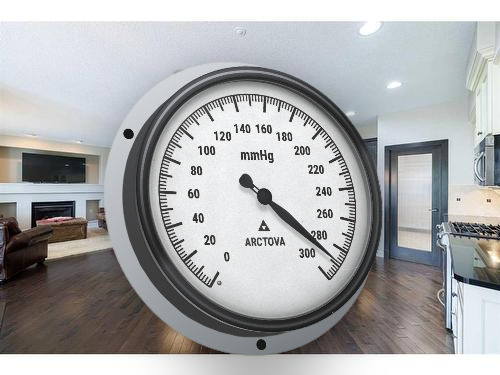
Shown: 290 mmHg
